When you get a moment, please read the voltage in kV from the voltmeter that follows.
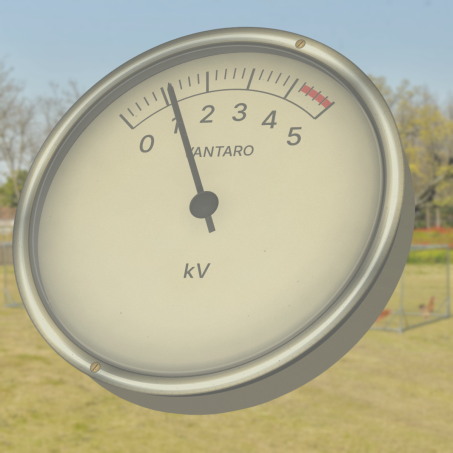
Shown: 1.2 kV
